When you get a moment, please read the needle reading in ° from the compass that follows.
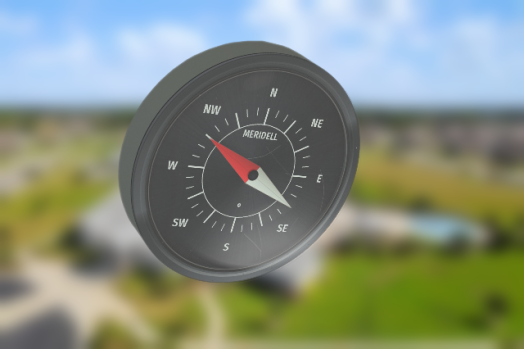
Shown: 300 °
